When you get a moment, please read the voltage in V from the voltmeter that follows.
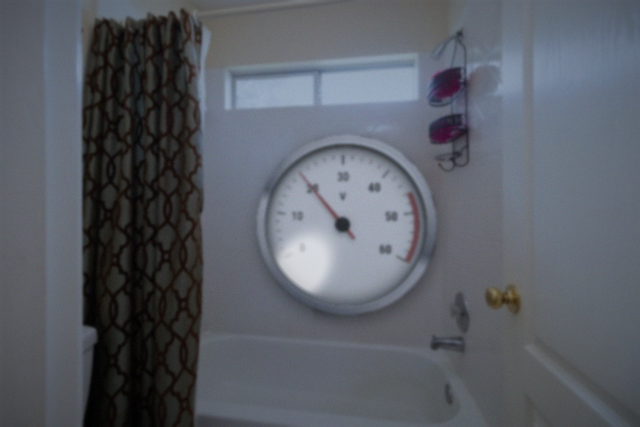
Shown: 20 V
